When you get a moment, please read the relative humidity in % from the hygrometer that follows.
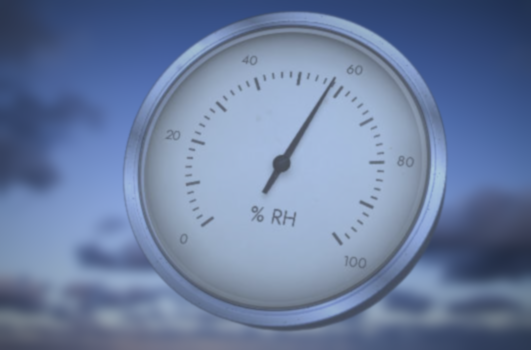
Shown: 58 %
